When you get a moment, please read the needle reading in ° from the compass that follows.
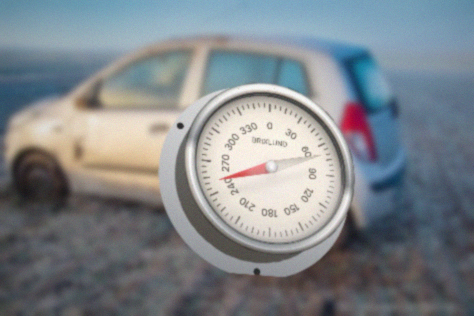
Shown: 250 °
